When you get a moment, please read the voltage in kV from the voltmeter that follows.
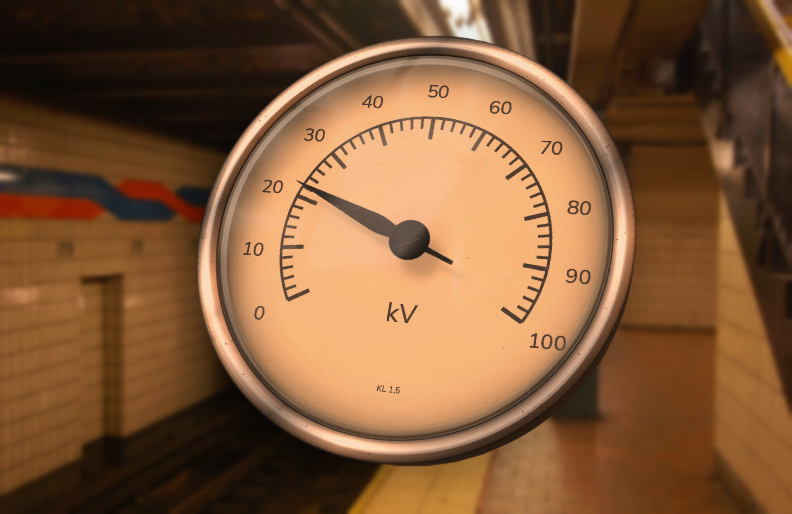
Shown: 22 kV
